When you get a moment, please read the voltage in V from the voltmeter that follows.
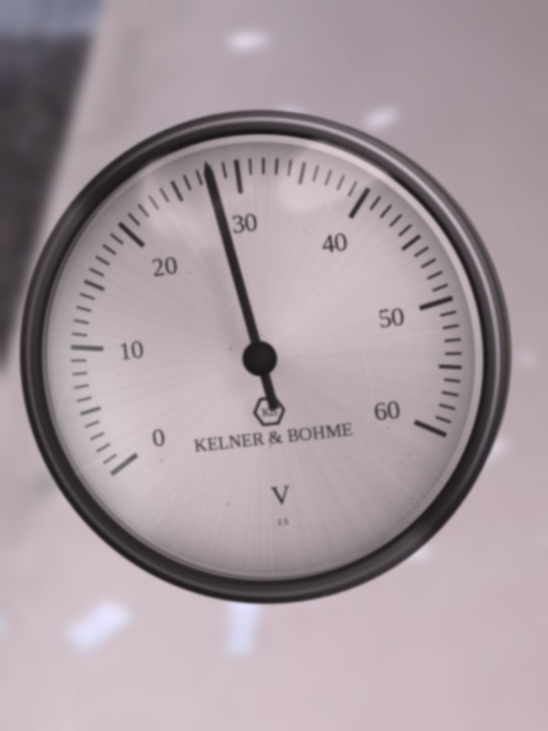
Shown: 28 V
